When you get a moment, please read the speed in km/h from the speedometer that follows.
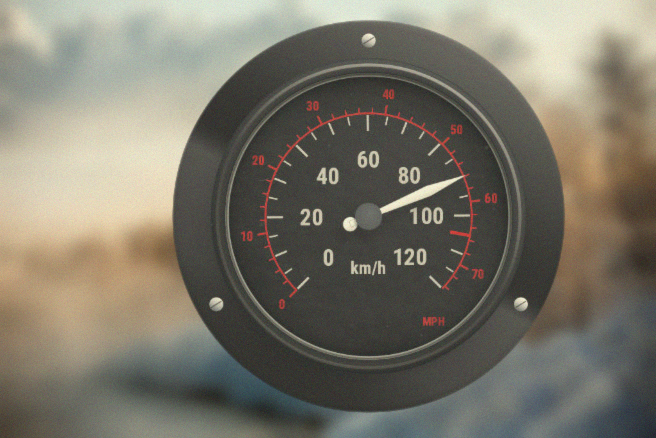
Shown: 90 km/h
